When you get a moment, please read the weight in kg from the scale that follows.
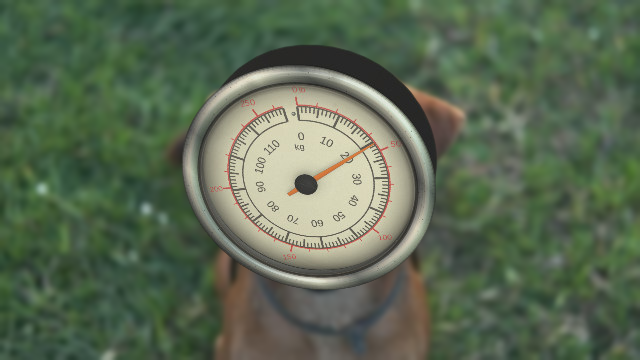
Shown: 20 kg
